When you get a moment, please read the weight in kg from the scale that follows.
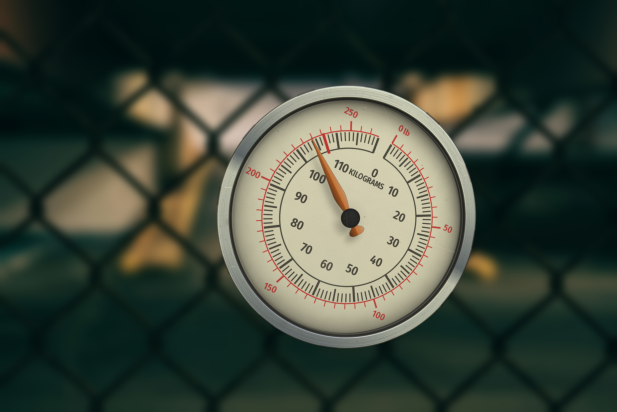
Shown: 104 kg
